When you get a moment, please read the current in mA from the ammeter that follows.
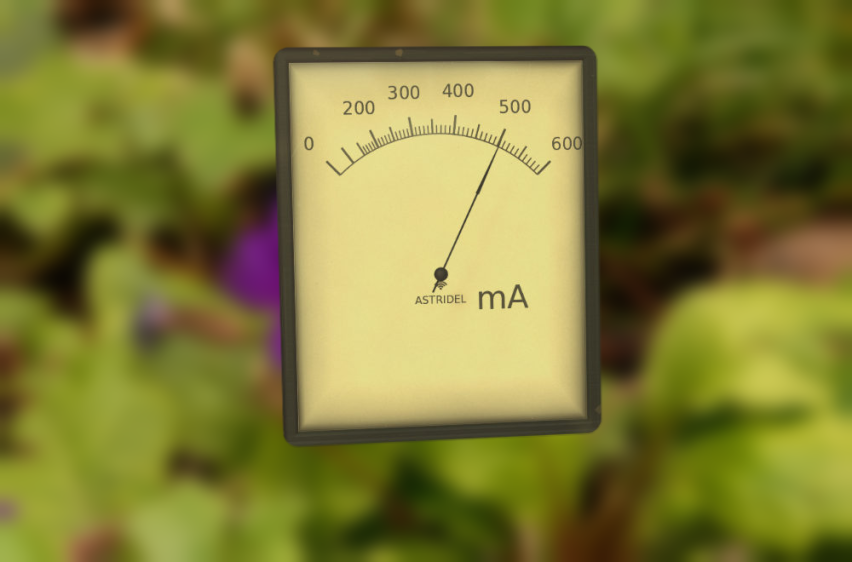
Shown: 500 mA
